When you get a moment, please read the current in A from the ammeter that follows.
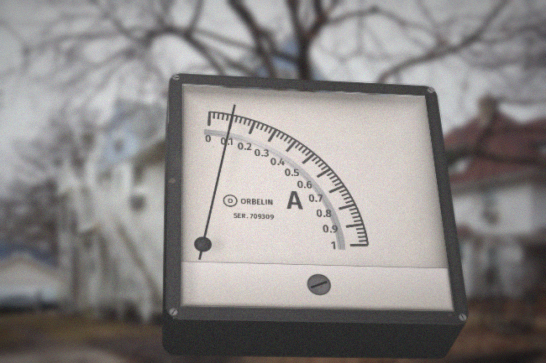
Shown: 0.1 A
